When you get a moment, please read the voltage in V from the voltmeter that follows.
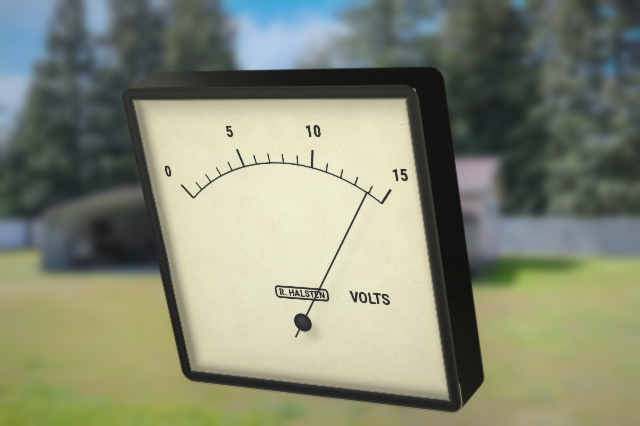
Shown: 14 V
